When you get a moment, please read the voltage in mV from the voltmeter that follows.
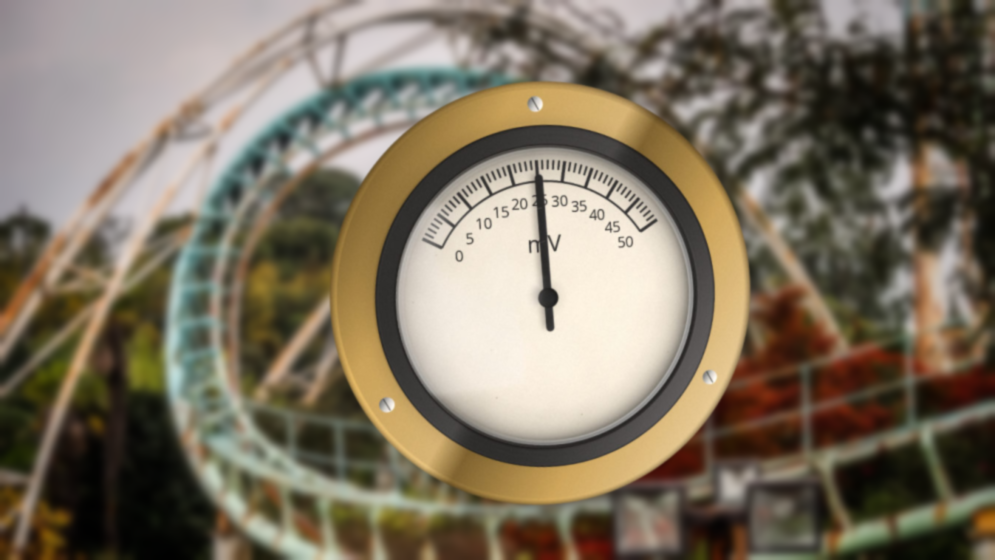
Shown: 25 mV
